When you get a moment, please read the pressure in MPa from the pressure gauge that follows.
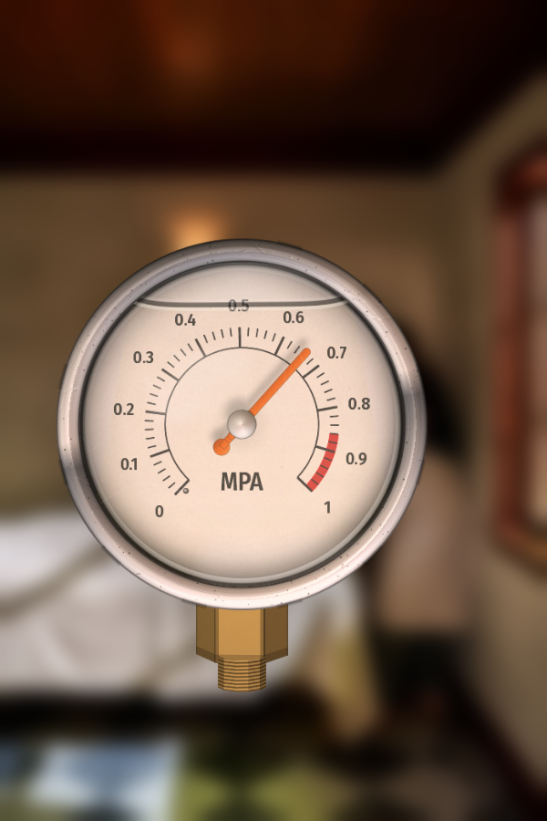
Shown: 0.66 MPa
